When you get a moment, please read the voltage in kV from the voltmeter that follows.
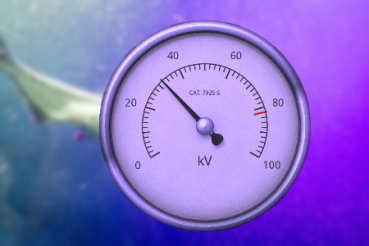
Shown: 32 kV
